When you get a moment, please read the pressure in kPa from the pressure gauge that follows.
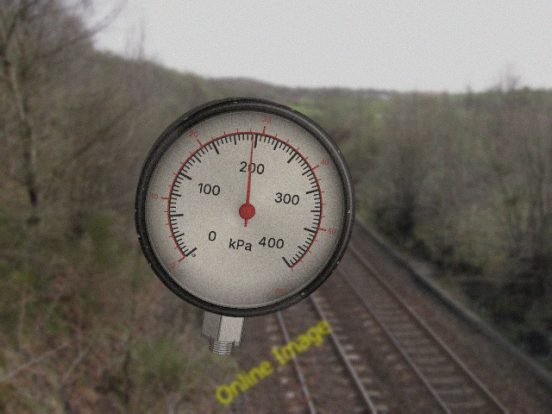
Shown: 195 kPa
